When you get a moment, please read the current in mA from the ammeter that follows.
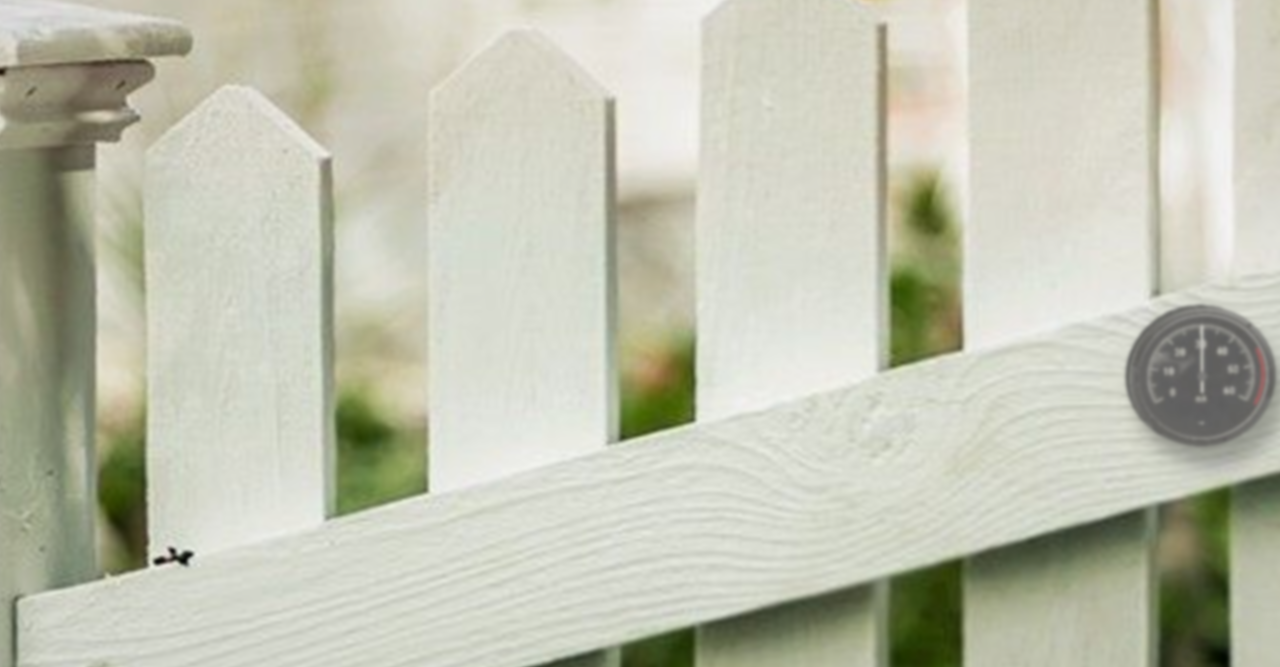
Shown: 30 mA
